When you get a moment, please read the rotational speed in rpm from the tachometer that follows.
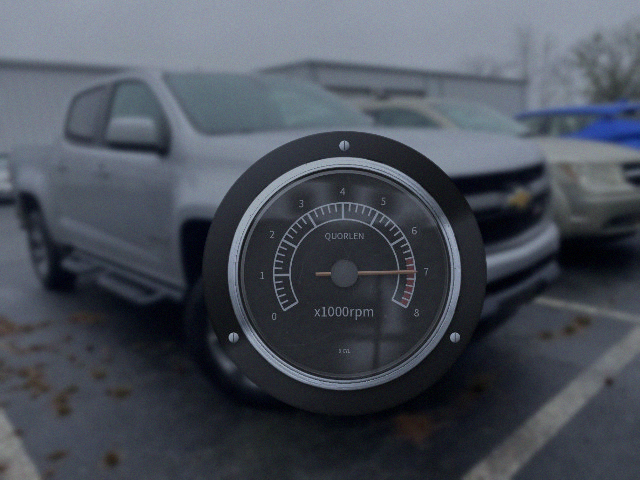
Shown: 7000 rpm
